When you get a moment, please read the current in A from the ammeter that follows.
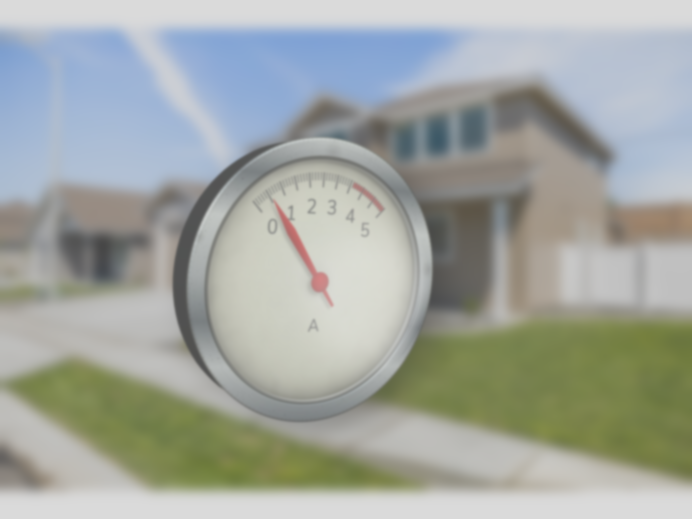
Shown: 0.5 A
